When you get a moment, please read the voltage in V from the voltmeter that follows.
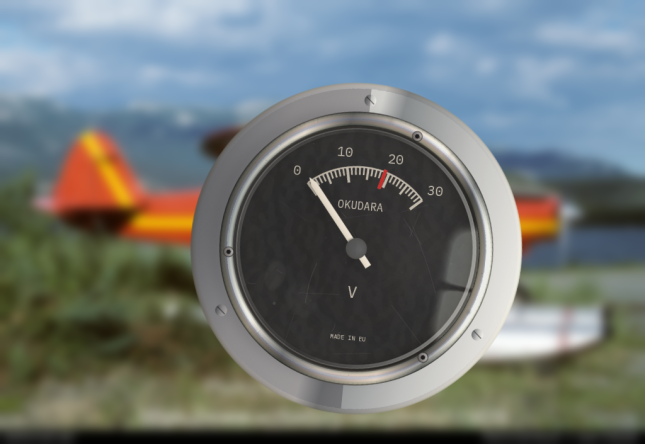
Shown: 1 V
